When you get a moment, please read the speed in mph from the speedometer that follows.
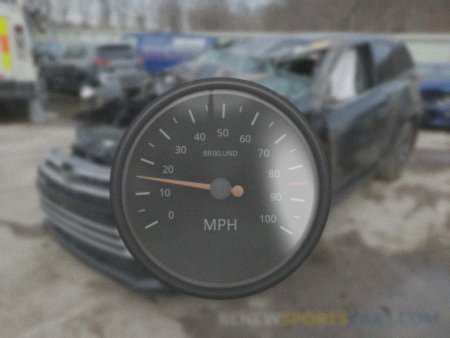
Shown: 15 mph
